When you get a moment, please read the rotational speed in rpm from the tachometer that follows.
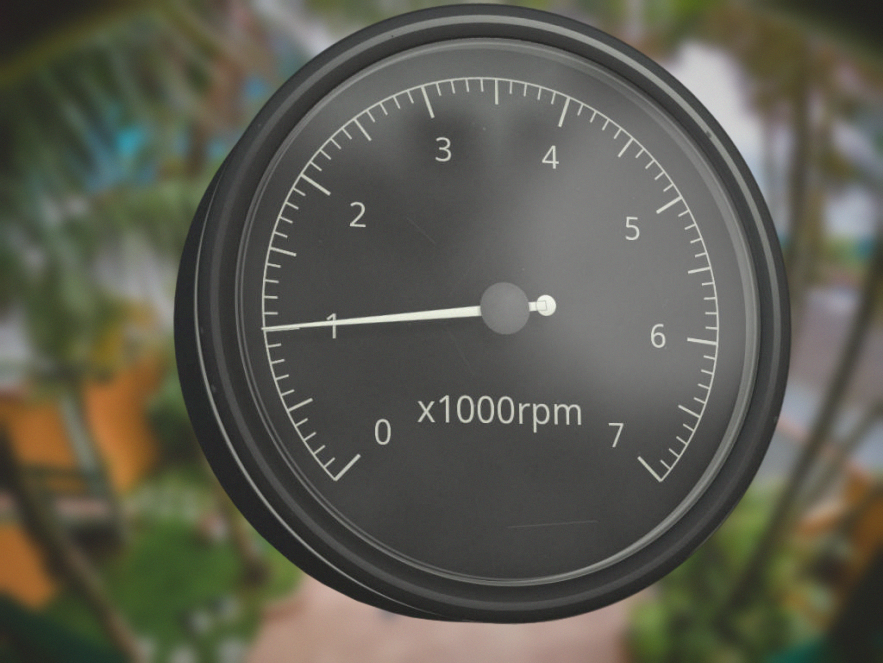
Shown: 1000 rpm
